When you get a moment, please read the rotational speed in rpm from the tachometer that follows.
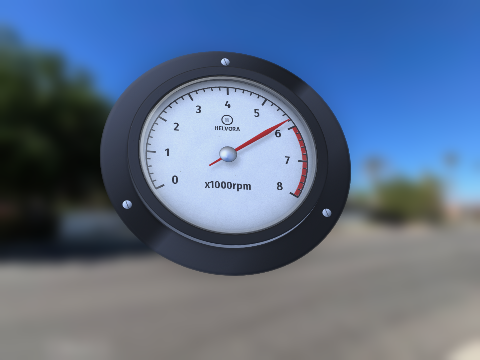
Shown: 5800 rpm
